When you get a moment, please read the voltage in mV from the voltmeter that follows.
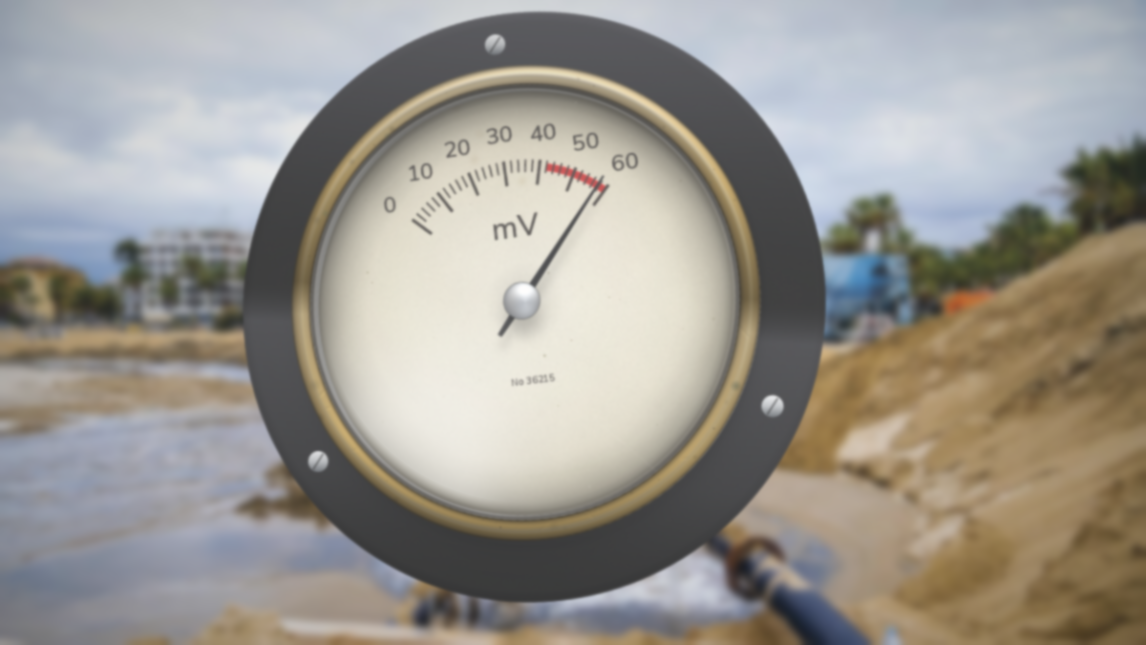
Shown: 58 mV
